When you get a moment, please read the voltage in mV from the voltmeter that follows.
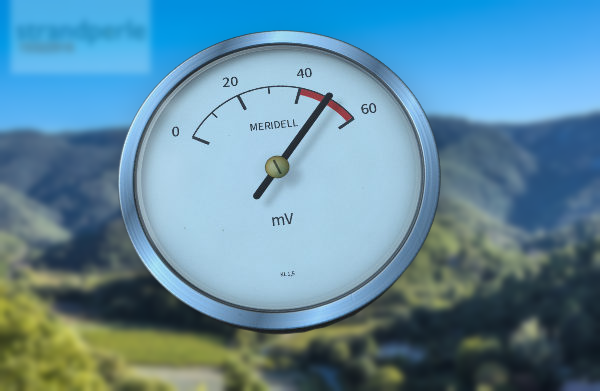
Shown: 50 mV
